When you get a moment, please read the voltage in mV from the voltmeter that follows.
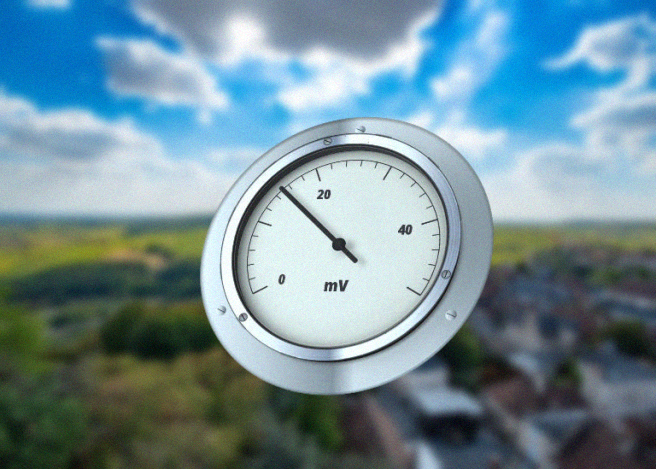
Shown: 15 mV
